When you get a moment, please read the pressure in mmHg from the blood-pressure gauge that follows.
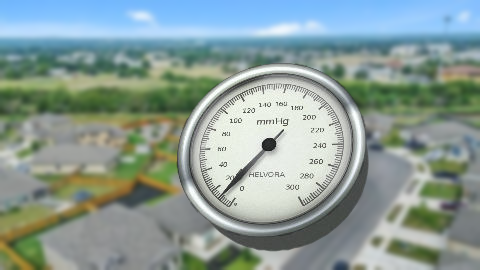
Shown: 10 mmHg
